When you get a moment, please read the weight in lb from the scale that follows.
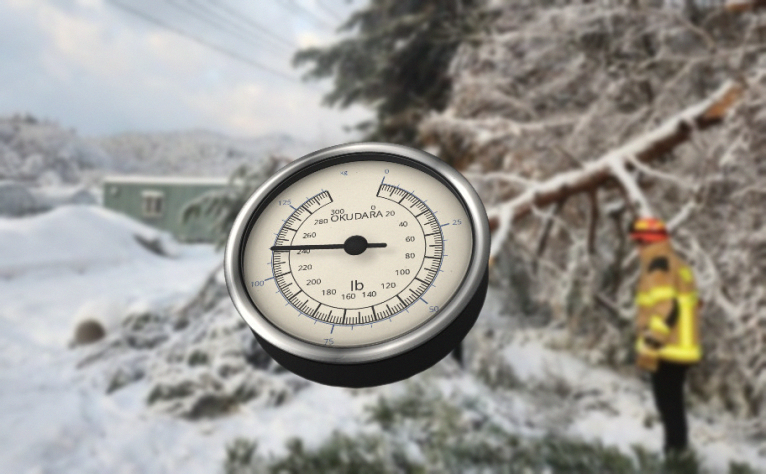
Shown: 240 lb
